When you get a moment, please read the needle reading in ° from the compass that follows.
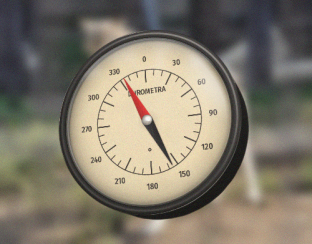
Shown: 335 °
